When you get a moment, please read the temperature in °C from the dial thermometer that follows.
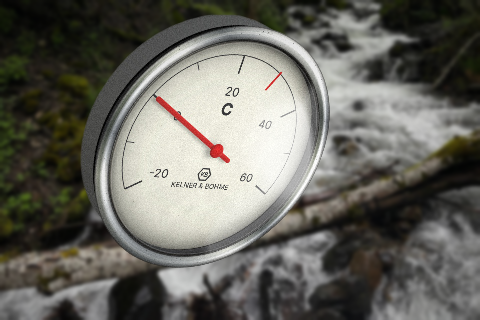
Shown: 0 °C
